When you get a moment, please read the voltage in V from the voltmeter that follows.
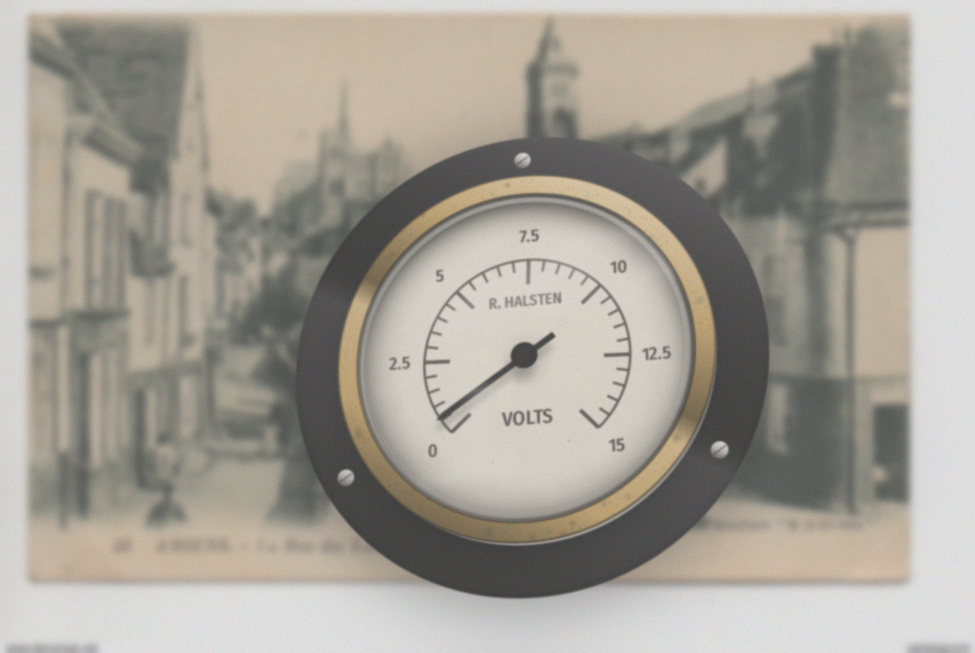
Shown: 0.5 V
